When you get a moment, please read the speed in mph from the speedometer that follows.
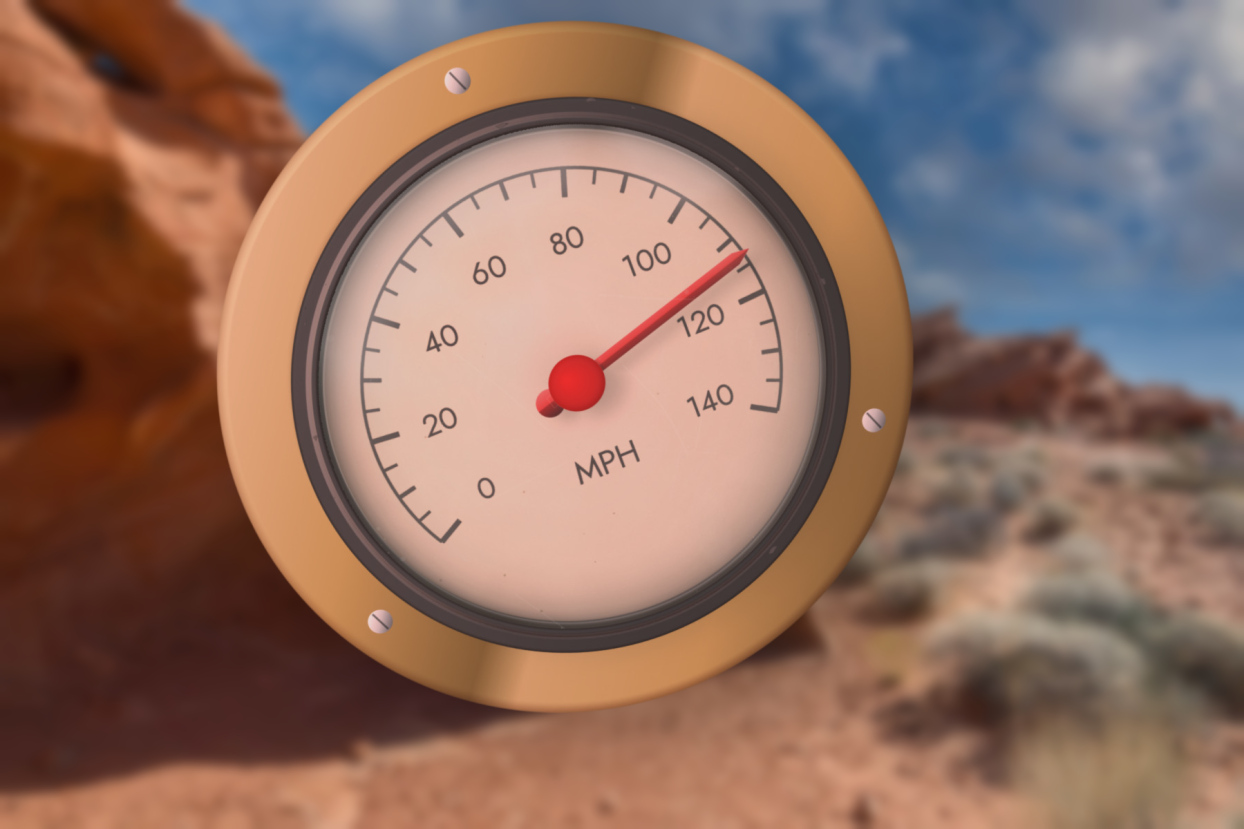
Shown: 112.5 mph
